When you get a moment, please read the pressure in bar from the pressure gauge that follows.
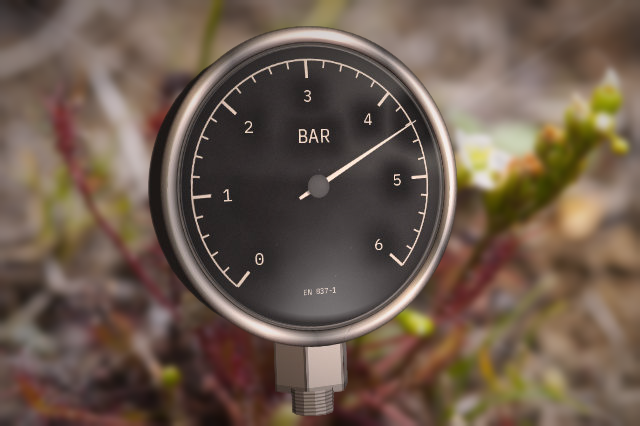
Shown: 4.4 bar
